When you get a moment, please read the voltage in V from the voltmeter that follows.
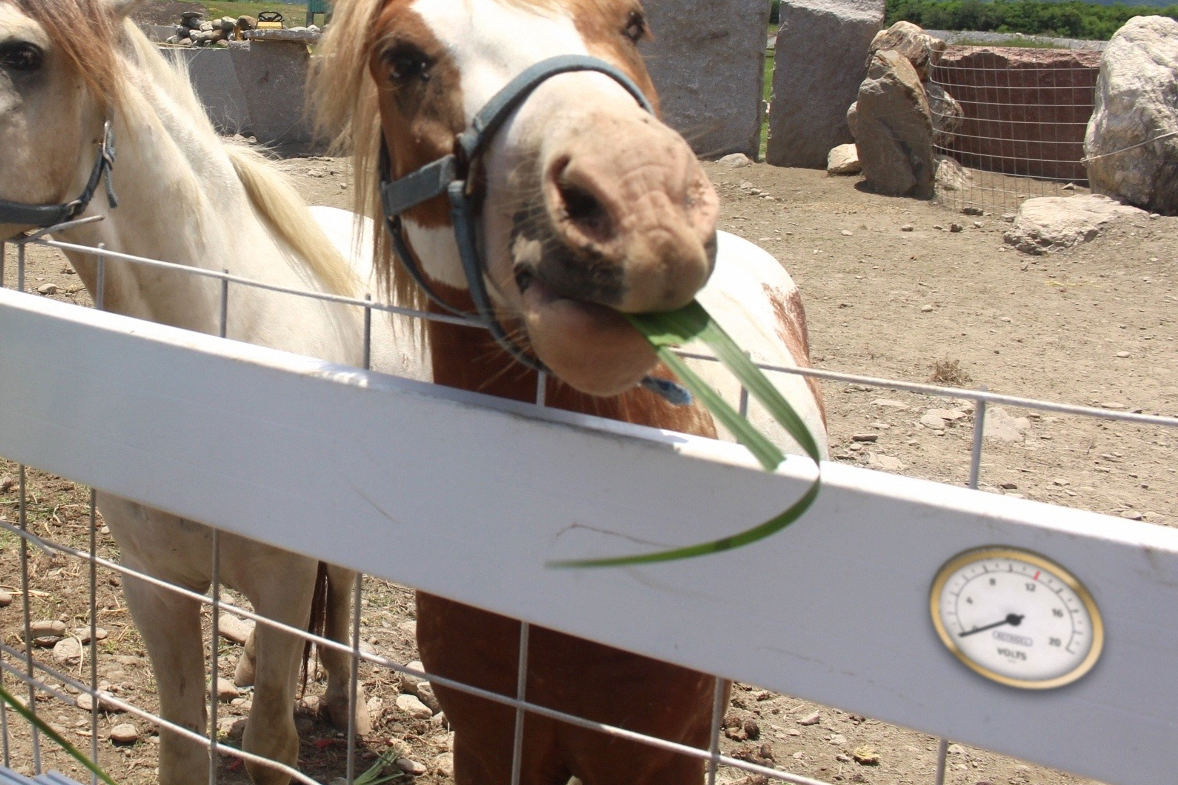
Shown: 0 V
